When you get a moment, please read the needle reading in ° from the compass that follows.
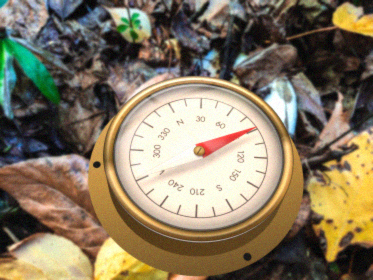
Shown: 90 °
